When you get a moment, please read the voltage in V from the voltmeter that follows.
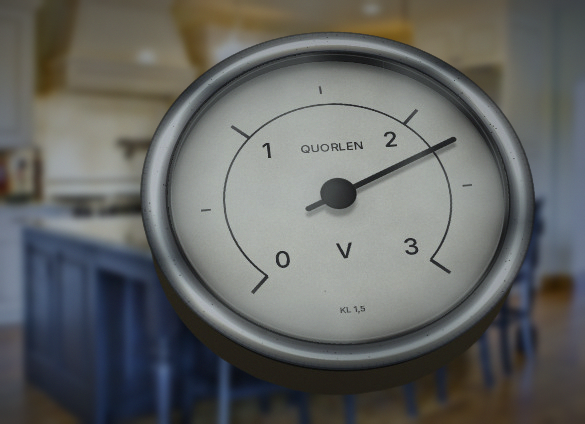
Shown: 2.25 V
